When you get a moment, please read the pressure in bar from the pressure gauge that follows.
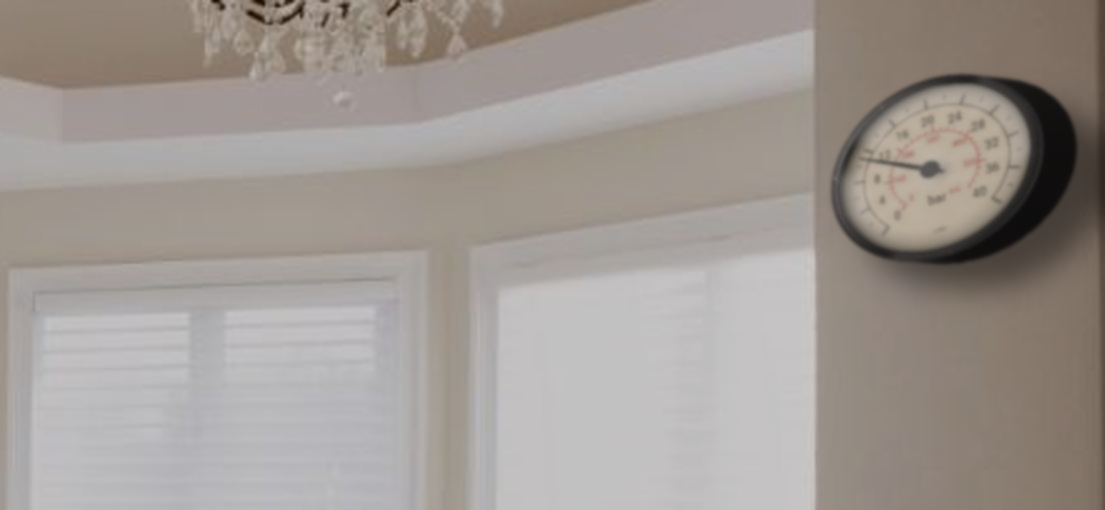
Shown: 11 bar
